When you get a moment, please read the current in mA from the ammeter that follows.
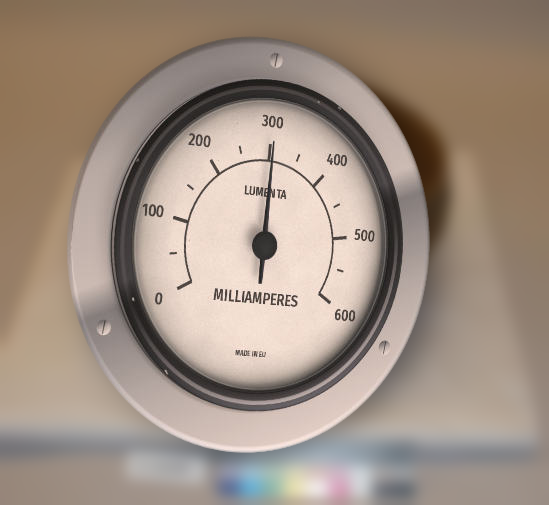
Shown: 300 mA
